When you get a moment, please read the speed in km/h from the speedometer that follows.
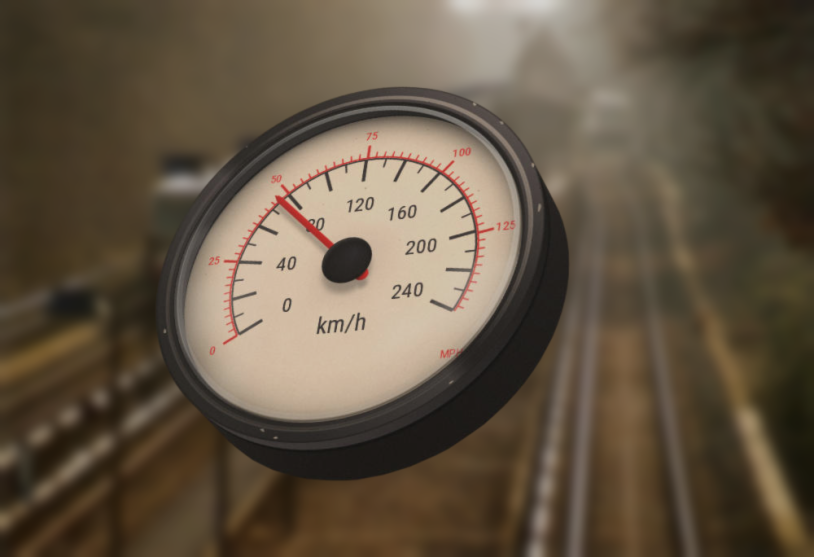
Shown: 75 km/h
